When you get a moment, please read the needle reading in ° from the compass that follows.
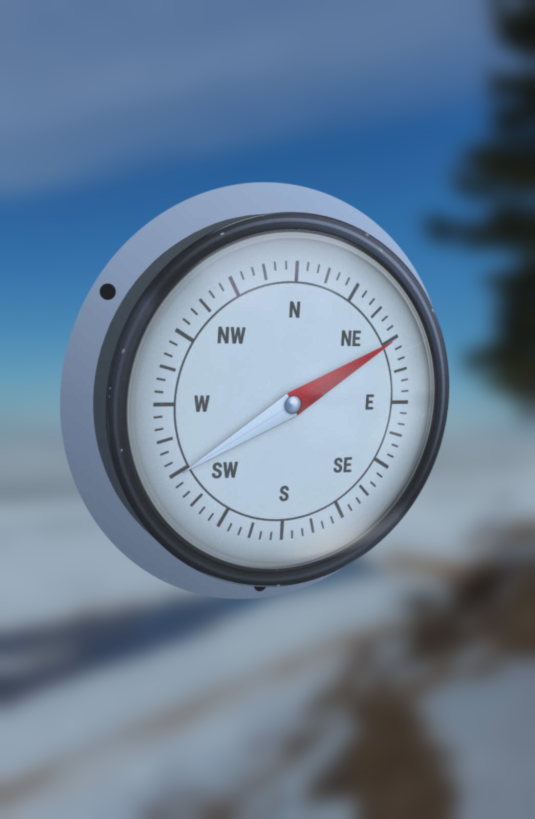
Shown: 60 °
